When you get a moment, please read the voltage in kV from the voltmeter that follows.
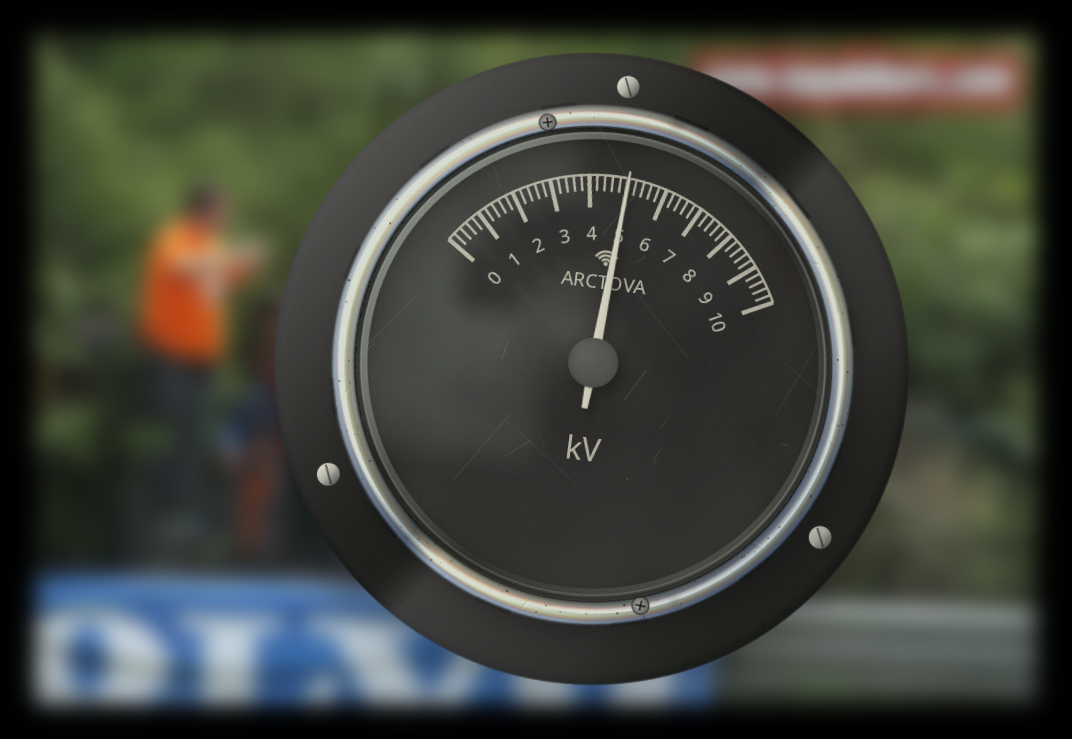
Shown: 5 kV
